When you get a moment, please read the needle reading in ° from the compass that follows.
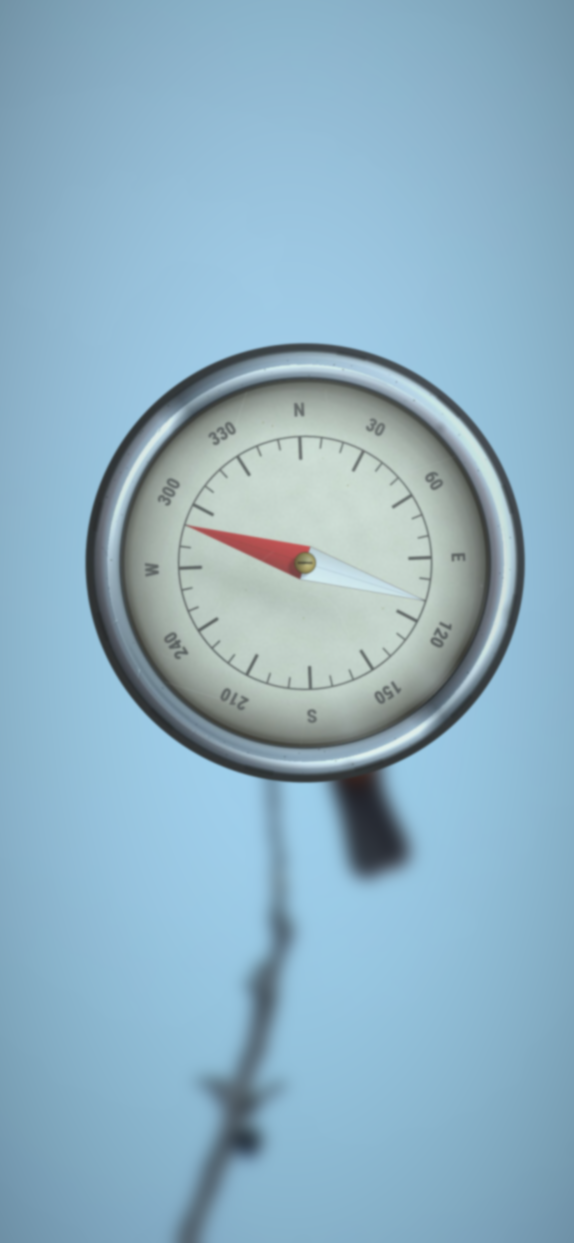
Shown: 290 °
